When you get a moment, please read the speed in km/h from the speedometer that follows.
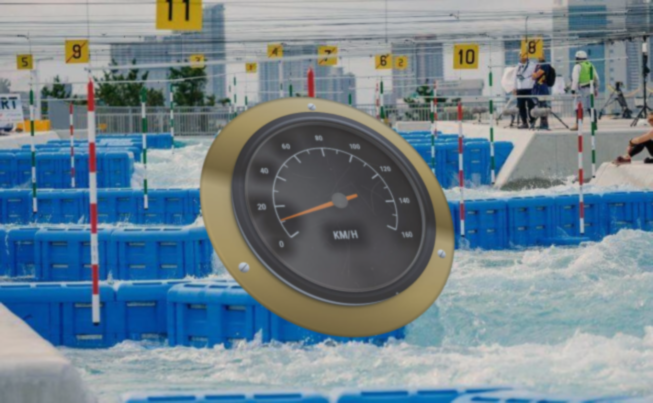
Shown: 10 km/h
